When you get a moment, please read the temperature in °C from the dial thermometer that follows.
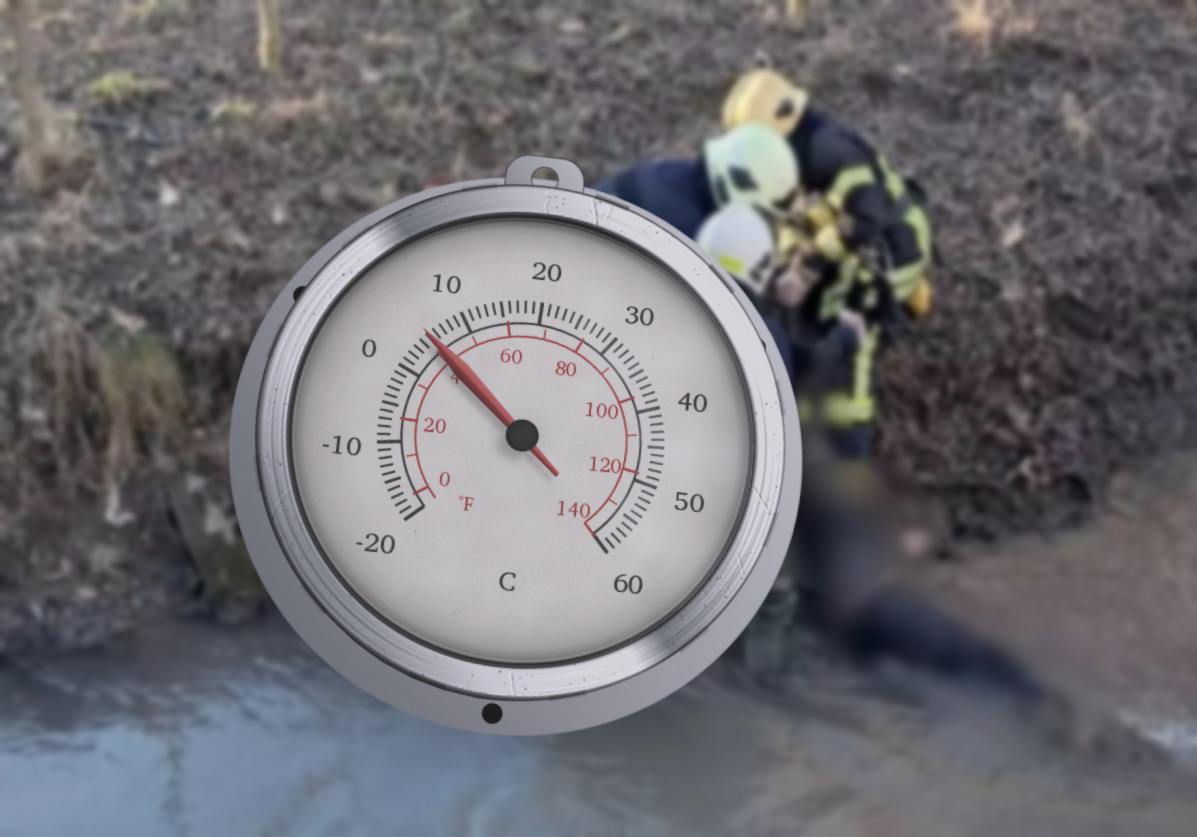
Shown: 5 °C
